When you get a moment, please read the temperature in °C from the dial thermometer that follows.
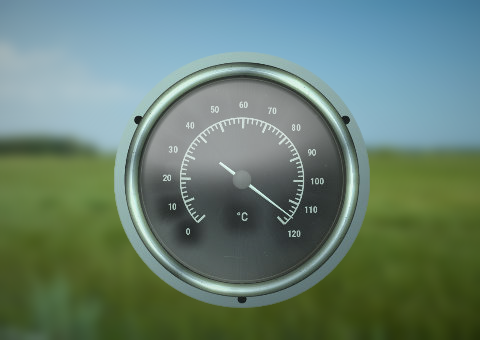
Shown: 116 °C
